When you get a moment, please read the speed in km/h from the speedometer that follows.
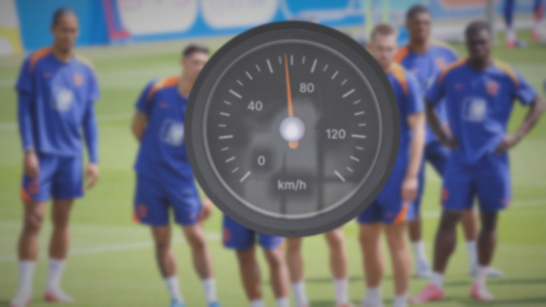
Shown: 67.5 km/h
